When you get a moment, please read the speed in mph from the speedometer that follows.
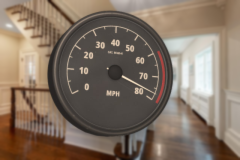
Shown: 77.5 mph
